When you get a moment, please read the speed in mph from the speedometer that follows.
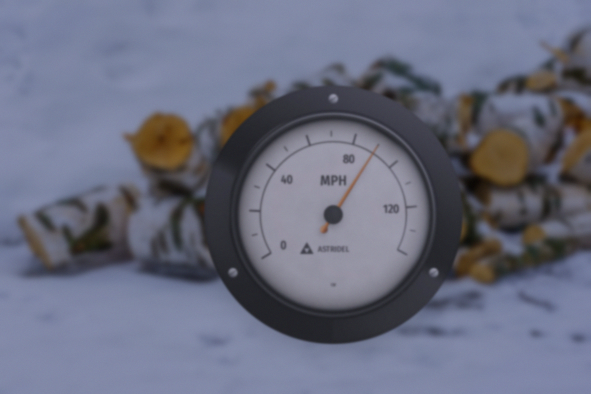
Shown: 90 mph
